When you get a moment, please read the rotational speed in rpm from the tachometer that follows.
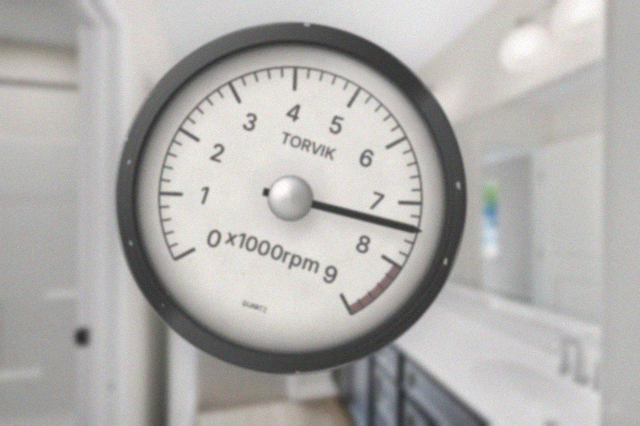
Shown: 7400 rpm
